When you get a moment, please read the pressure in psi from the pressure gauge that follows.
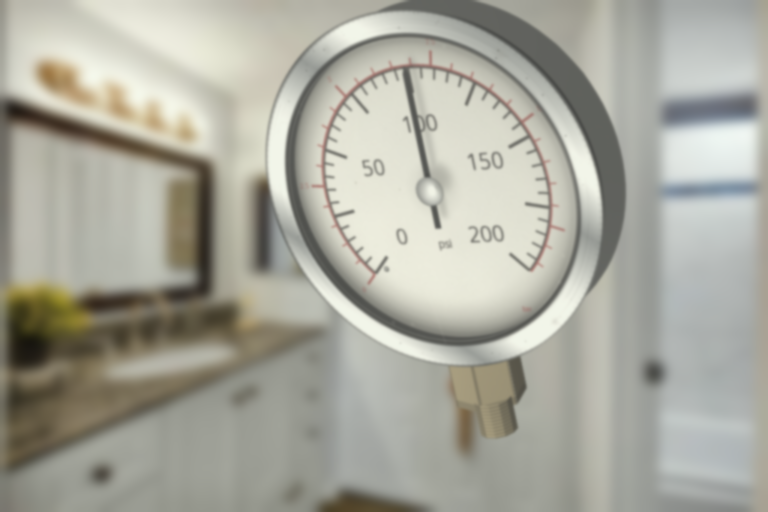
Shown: 100 psi
